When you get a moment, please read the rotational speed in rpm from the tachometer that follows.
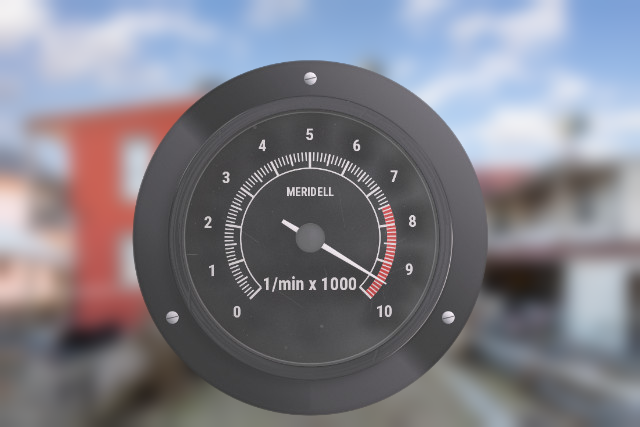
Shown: 9500 rpm
